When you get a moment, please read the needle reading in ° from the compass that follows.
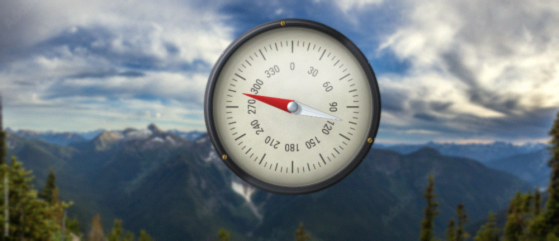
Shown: 285 °
